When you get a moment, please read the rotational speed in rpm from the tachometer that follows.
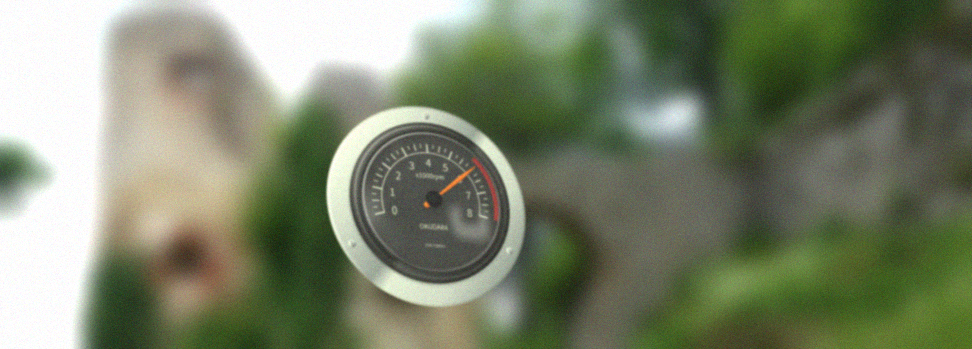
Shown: 6000 rpm
